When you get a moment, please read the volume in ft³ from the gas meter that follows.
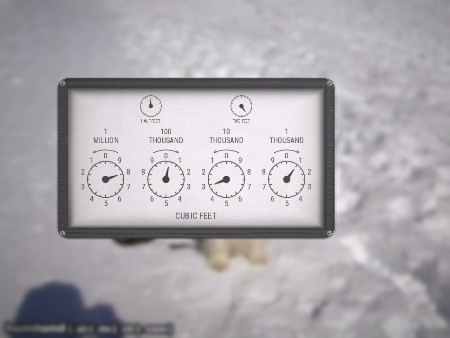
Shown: 803100 ft³
